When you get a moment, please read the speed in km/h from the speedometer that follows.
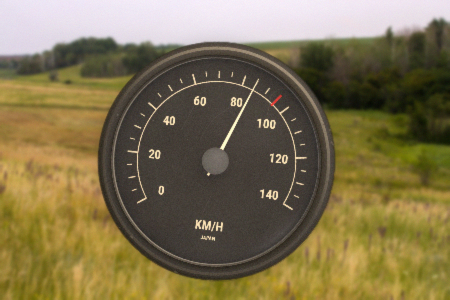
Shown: 85 km/h
